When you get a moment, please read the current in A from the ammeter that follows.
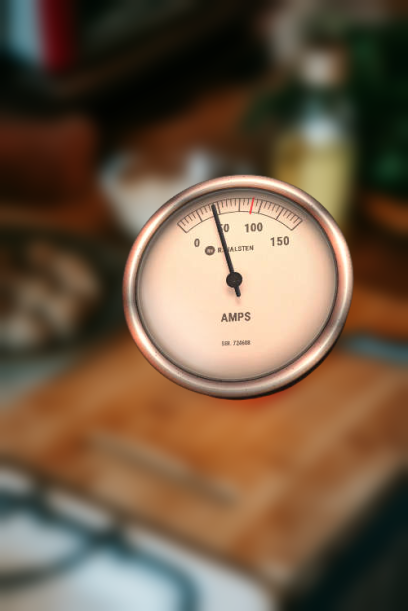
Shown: 45 A
